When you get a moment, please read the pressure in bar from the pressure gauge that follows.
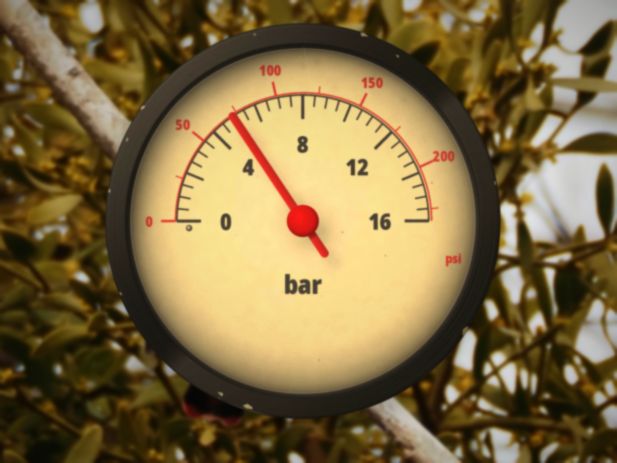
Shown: 5 bar
